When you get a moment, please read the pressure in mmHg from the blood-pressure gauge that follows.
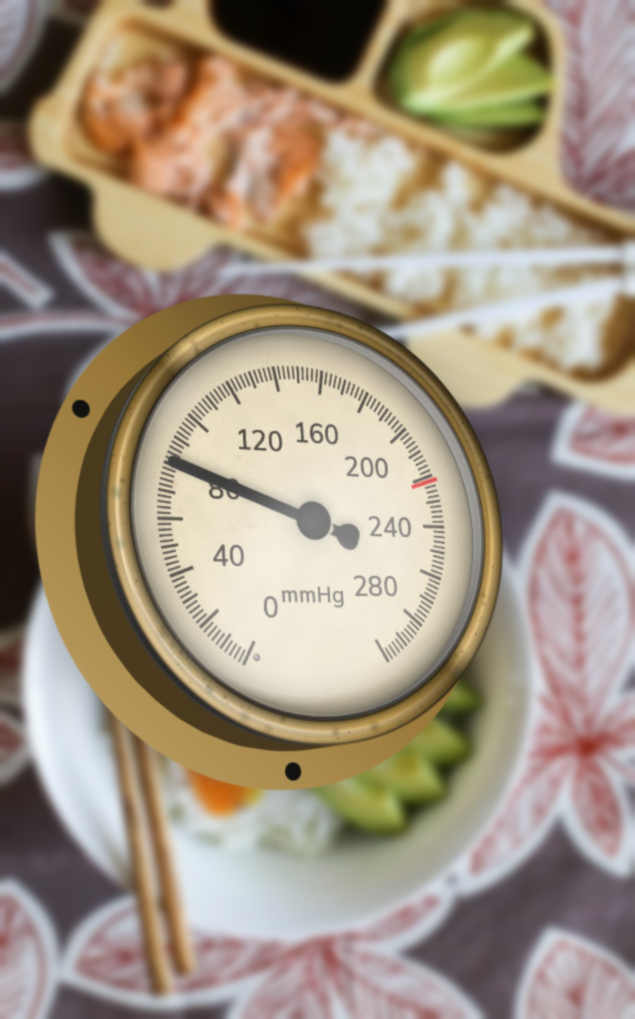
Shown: 80 mmHg
